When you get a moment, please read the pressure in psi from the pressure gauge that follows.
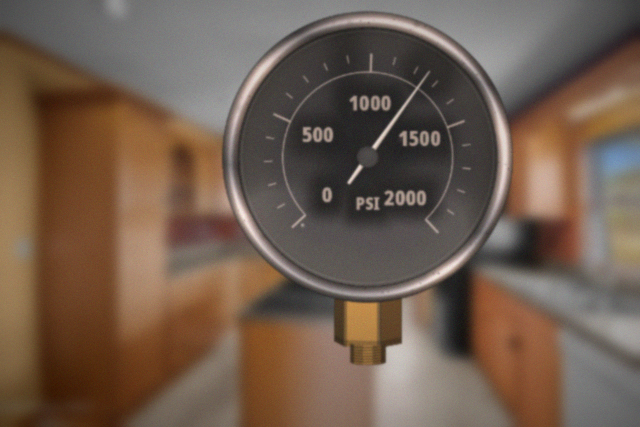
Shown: 1250 psi
